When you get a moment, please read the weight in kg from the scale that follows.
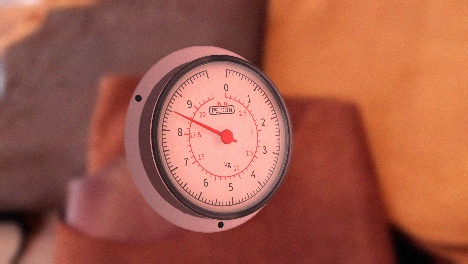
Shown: 8.5 kg
